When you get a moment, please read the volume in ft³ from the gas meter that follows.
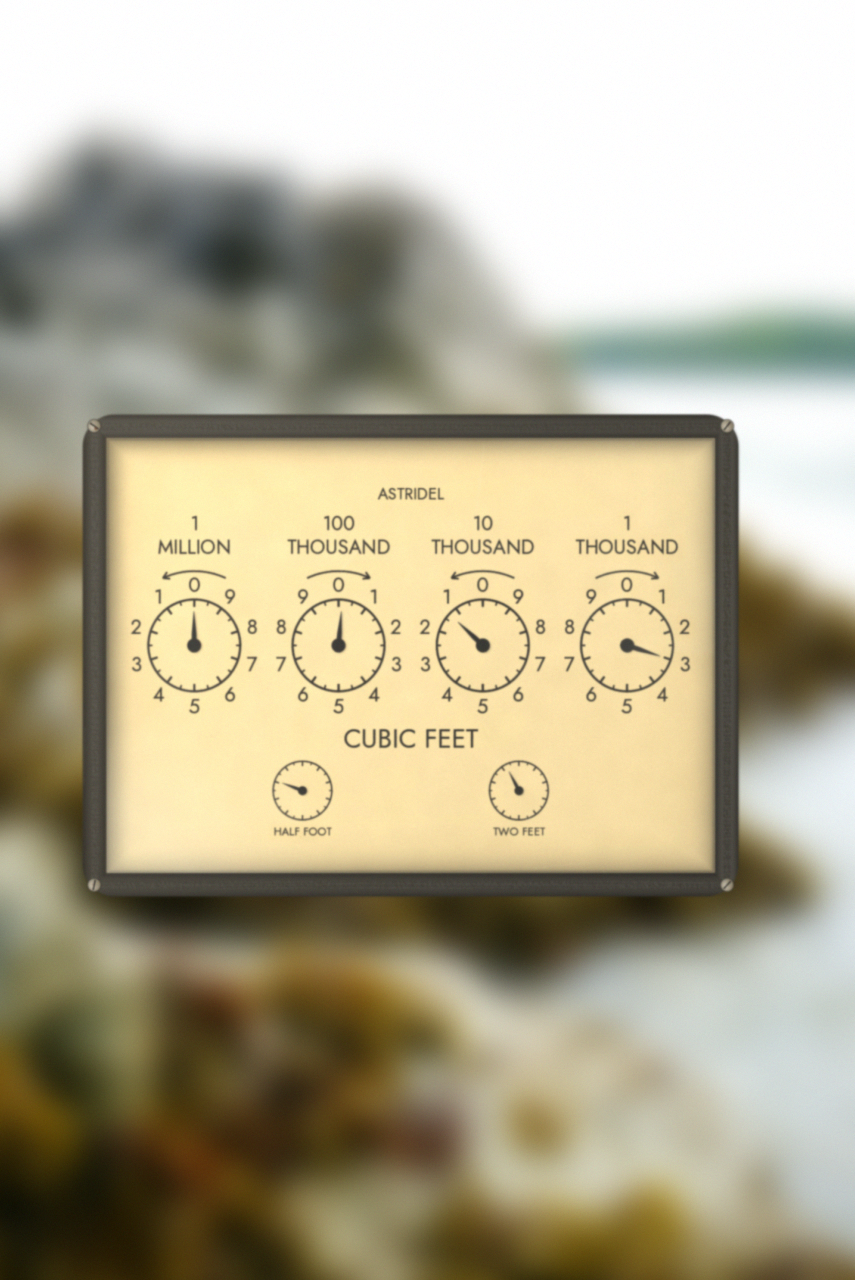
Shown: 1300 ft³
